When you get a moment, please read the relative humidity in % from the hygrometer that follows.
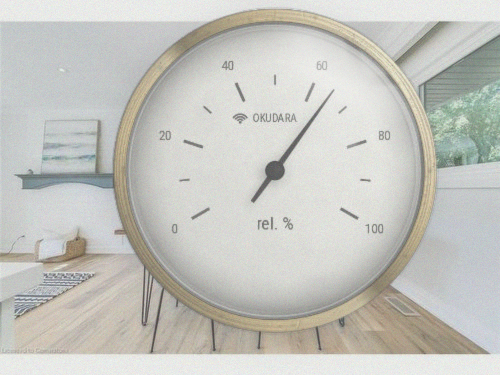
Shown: 65 %
